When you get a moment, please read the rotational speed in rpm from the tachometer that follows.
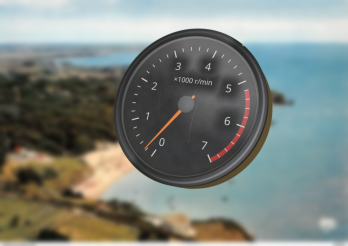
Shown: 200 rpm
